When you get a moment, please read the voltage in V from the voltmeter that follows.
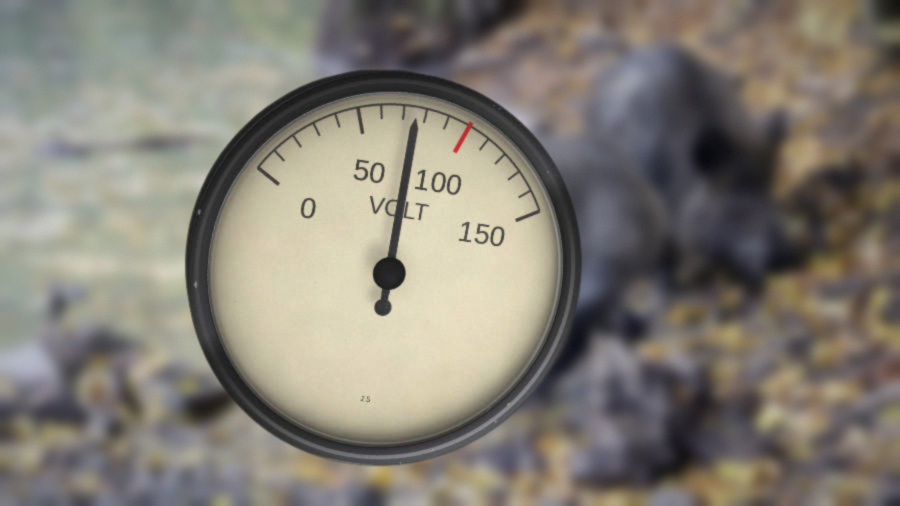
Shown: 75 V
